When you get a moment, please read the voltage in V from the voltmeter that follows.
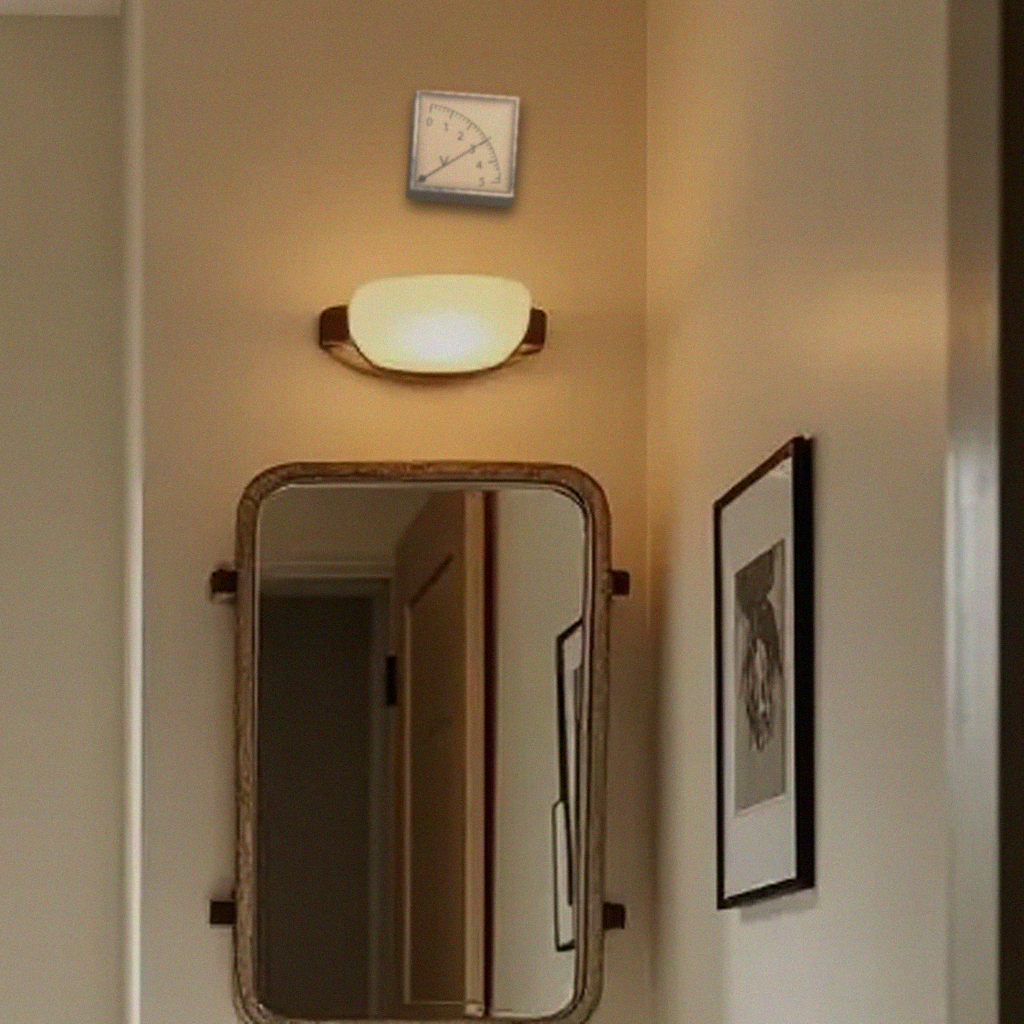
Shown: 3 V
